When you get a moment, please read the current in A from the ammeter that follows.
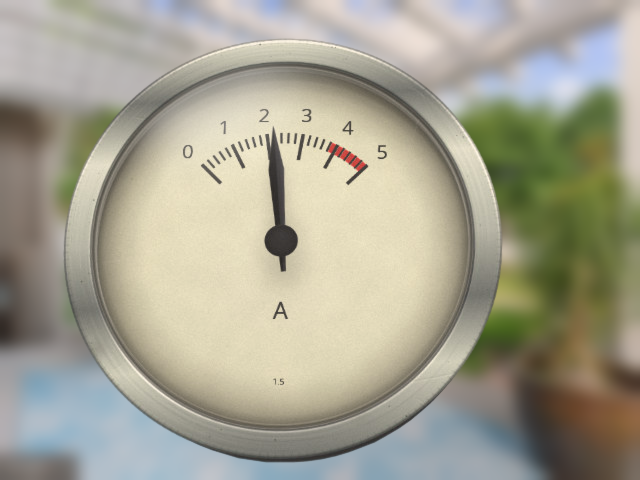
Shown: 2.2 A
